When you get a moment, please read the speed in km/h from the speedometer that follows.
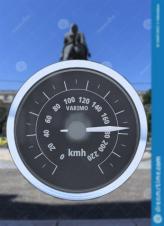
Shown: 175 km/h
